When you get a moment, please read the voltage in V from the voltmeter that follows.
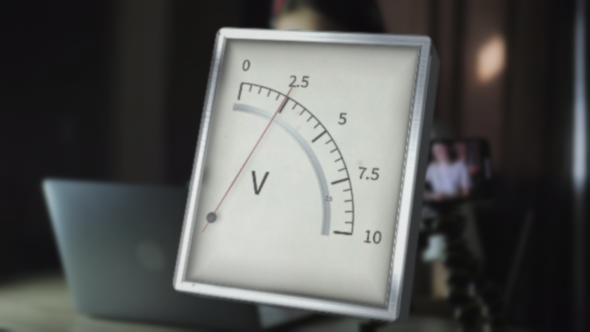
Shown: 2.5 V
